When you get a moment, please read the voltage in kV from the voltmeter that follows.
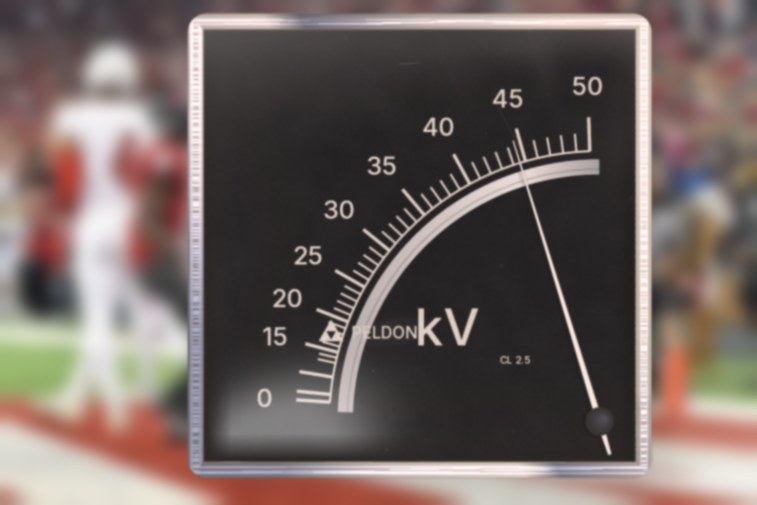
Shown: 44.5 kV
